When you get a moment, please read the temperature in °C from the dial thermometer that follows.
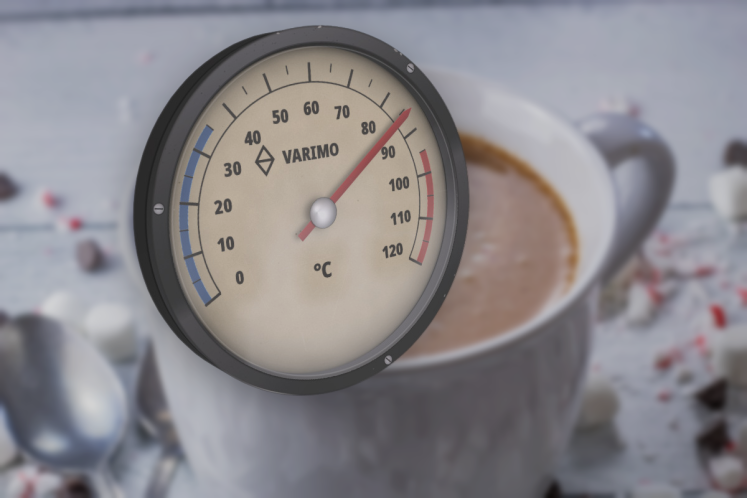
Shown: 85 °C
